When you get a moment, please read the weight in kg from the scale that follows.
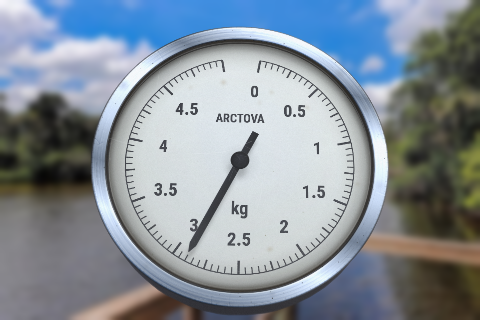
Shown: 2.9 kg
